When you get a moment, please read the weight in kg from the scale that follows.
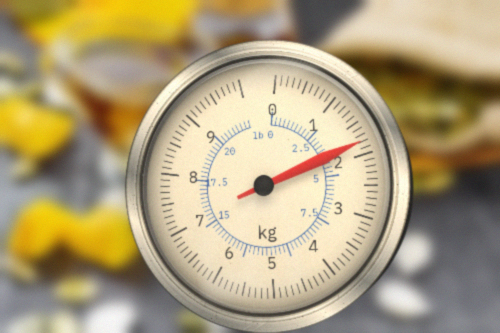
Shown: 1.8 kg
